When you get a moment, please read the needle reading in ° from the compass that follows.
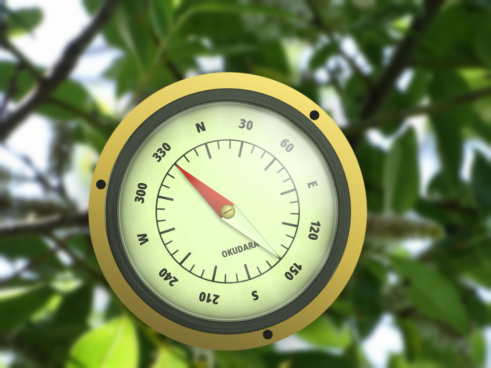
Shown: 330 °
